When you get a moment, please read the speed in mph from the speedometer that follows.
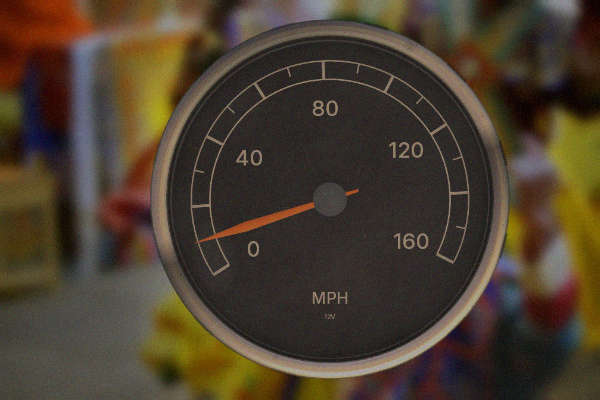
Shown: 10 mph
